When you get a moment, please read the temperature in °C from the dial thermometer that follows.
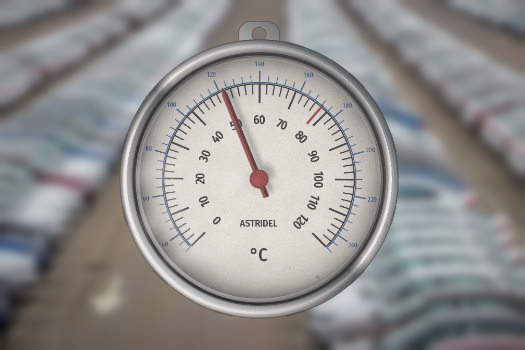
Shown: 50 °C
